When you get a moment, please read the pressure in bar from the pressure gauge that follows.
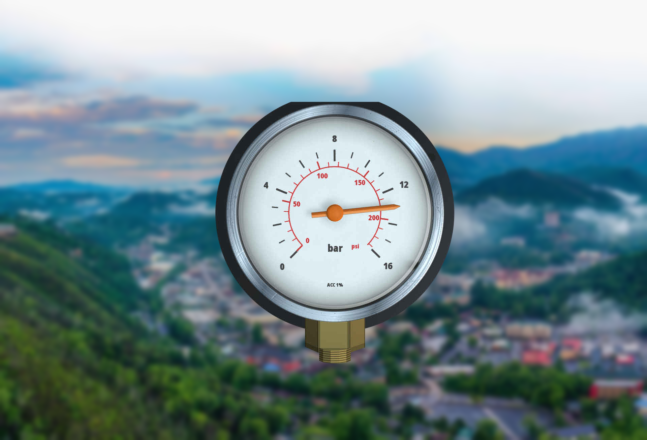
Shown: 13 bar
